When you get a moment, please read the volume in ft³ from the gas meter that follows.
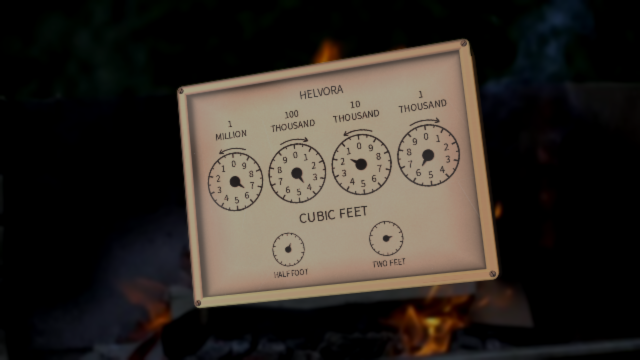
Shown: 641600 ft³
